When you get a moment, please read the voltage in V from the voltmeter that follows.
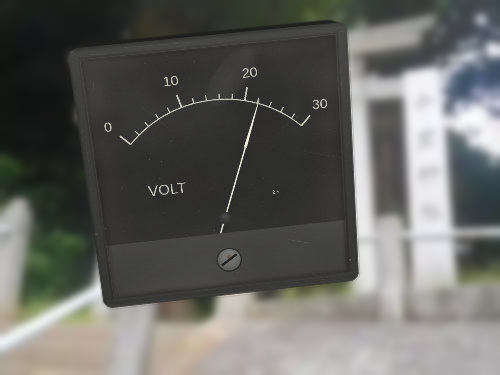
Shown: 22 V
